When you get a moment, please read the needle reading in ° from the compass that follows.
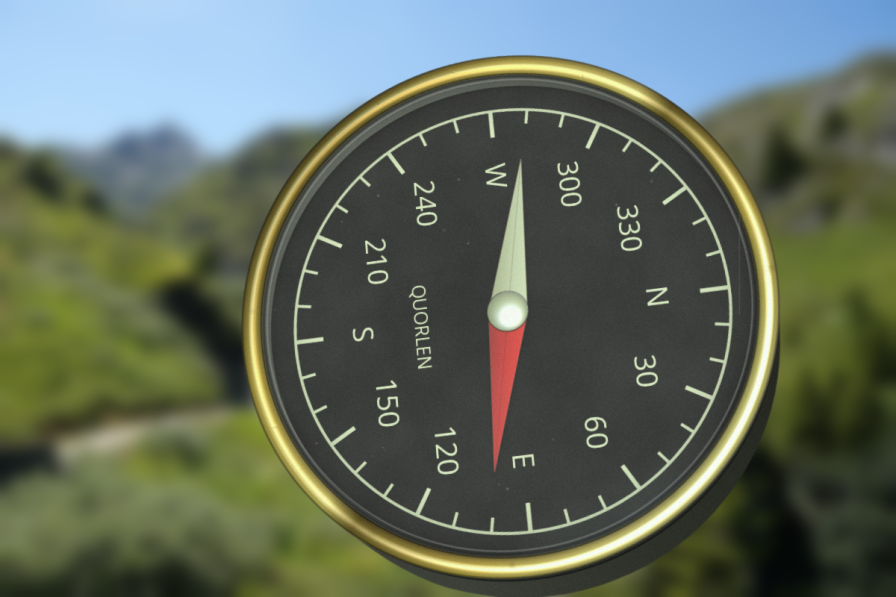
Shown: 100 °
